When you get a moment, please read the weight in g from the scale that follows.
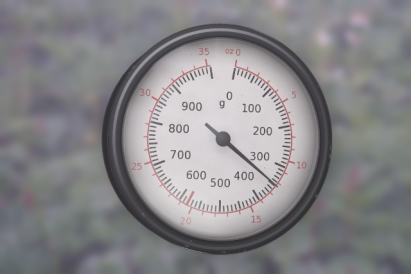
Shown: 350 g
